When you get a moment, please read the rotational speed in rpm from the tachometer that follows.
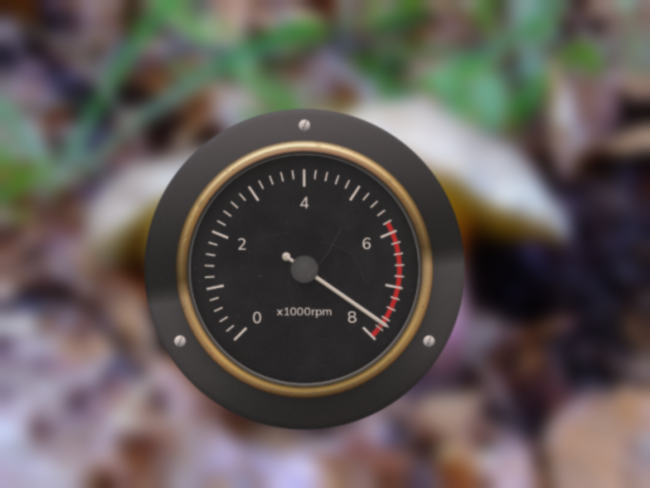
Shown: 7700 rpm
